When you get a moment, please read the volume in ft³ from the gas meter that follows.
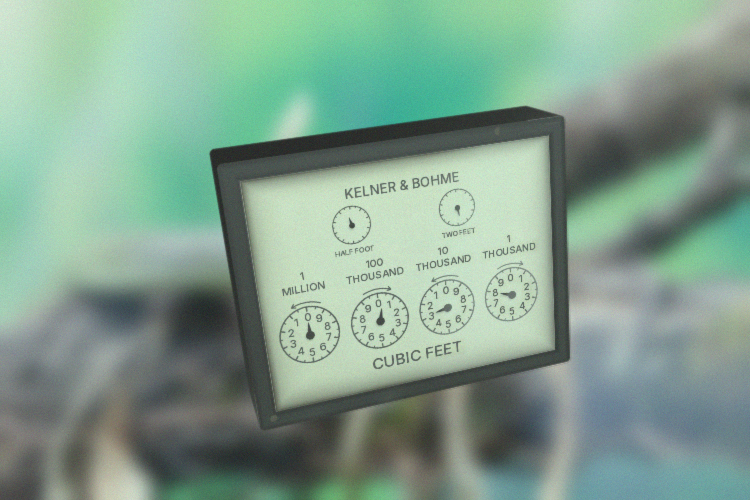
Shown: 2800 ft³
